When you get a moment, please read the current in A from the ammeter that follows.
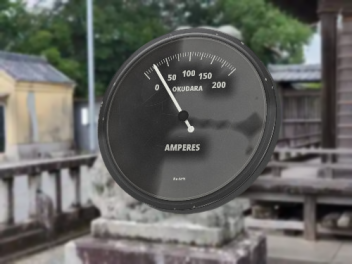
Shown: 25 A
